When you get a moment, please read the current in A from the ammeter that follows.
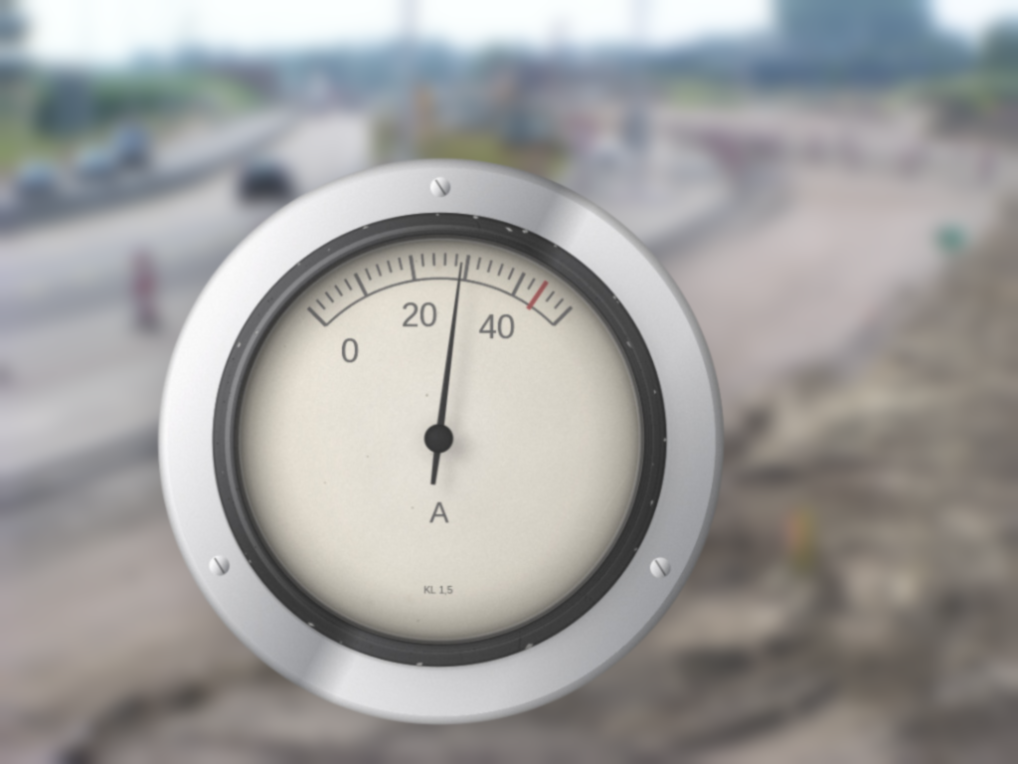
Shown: 29 A
